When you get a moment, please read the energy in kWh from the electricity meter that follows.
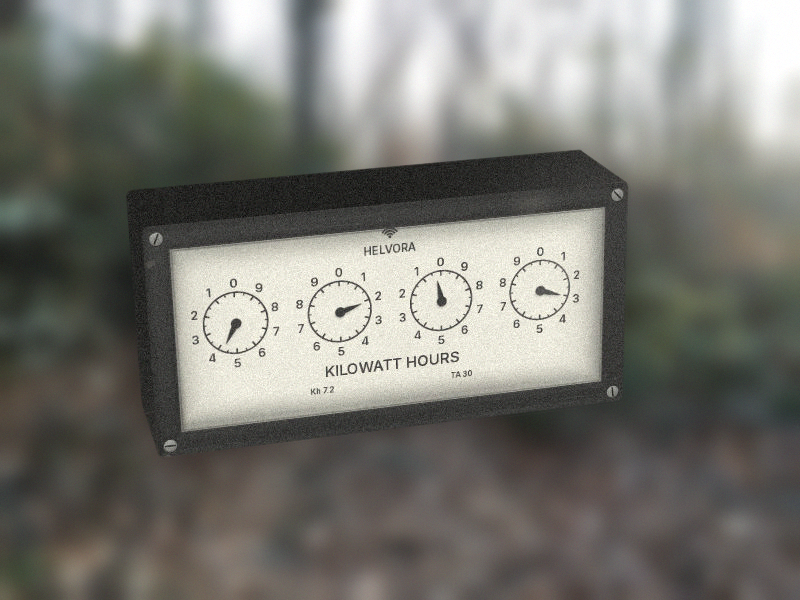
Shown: 4203 kWh
